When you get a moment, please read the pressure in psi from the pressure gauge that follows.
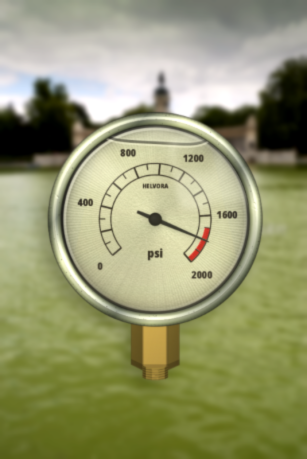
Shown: 1800 psi
